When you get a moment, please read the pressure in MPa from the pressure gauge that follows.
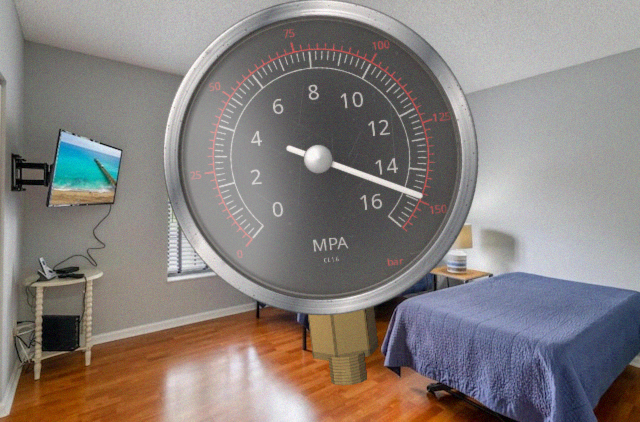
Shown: 14.8 MPa
